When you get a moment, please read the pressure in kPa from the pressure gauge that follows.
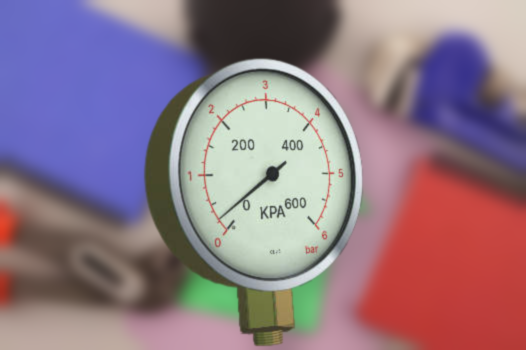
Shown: 25 kPa
